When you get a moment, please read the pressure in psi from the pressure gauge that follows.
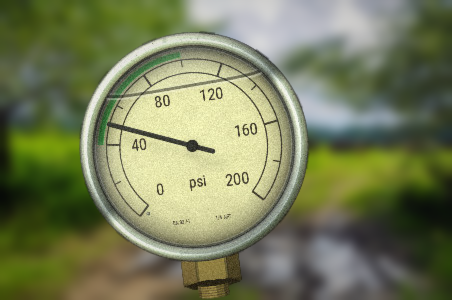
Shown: 50 psi
